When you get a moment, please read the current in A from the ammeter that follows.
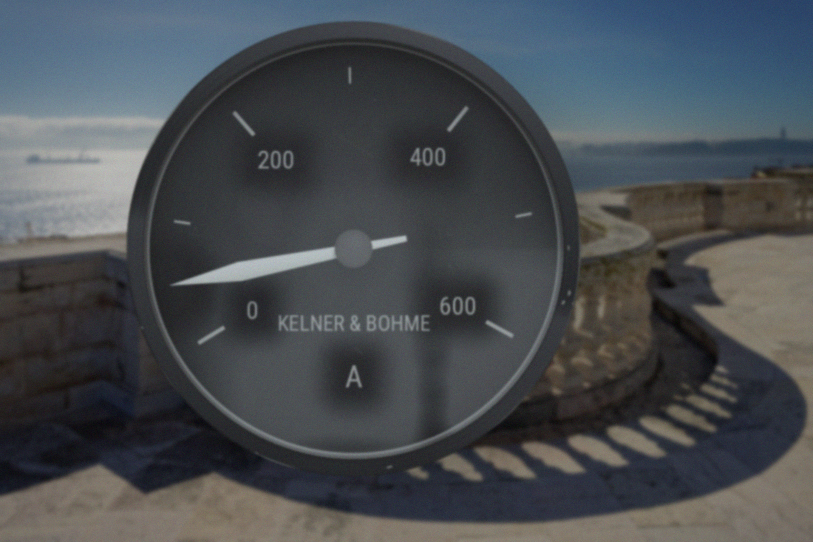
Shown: 50 A
